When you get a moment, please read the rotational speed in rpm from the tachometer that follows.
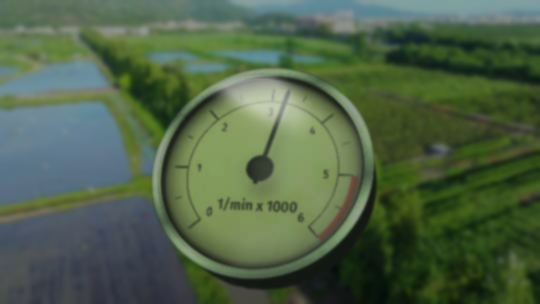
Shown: 3250 rpm
